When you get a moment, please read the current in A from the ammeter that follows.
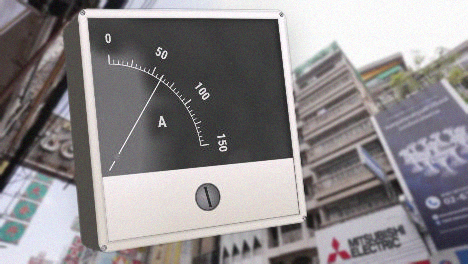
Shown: 60 A
